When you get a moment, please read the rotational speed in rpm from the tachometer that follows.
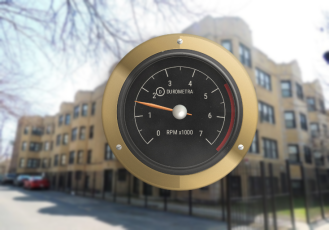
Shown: 1500 rpm
